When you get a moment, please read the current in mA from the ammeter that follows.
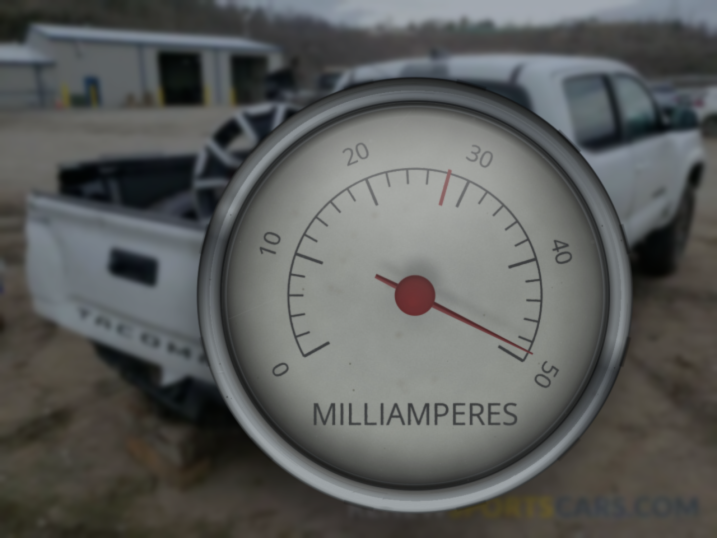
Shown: 49 mA
